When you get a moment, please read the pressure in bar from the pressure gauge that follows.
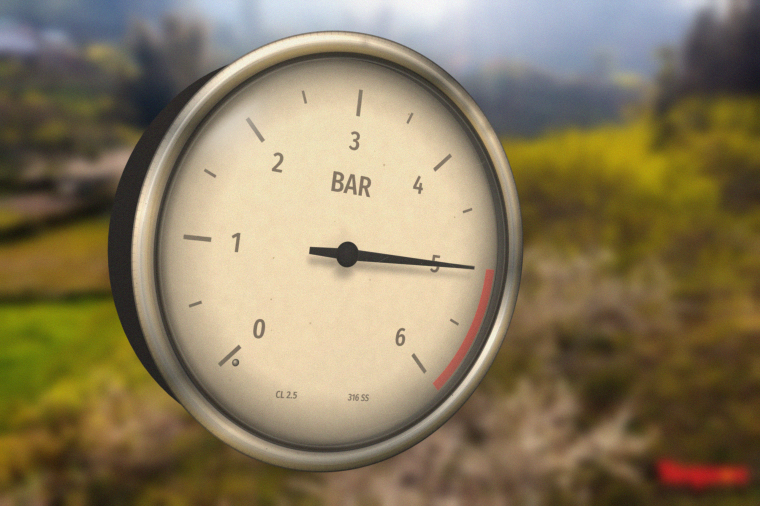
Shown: 5 bar
